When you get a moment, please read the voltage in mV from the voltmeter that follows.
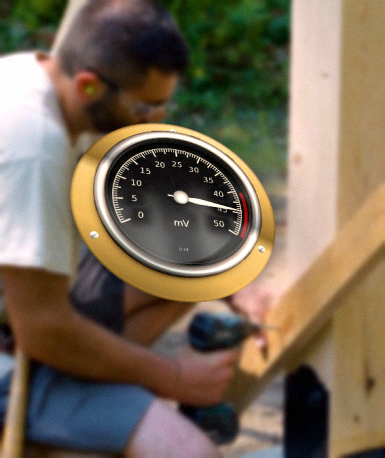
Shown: 45 mV
